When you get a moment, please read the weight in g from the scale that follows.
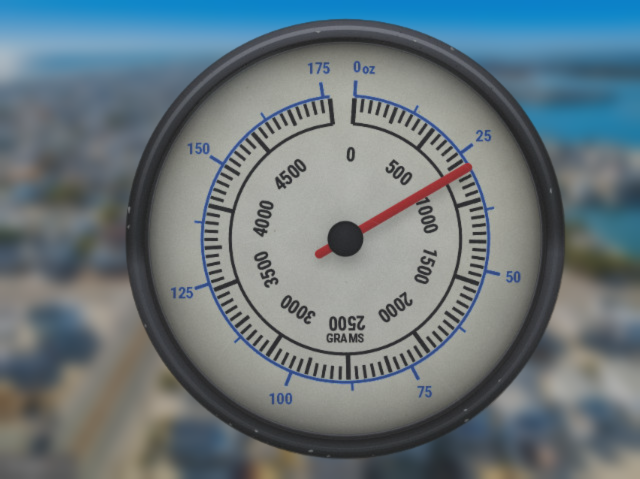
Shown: 800 g
